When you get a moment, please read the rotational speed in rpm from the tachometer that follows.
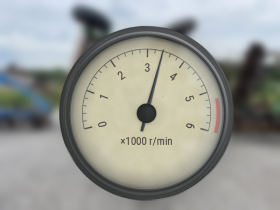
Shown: 3400 rpm
